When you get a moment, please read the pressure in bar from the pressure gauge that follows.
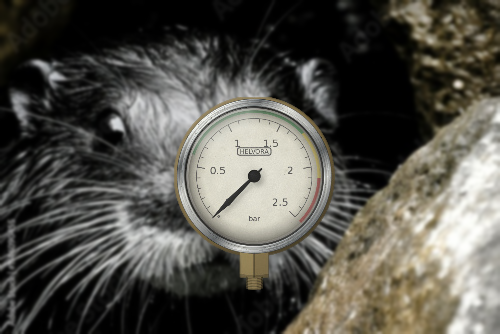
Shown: 0 bar
